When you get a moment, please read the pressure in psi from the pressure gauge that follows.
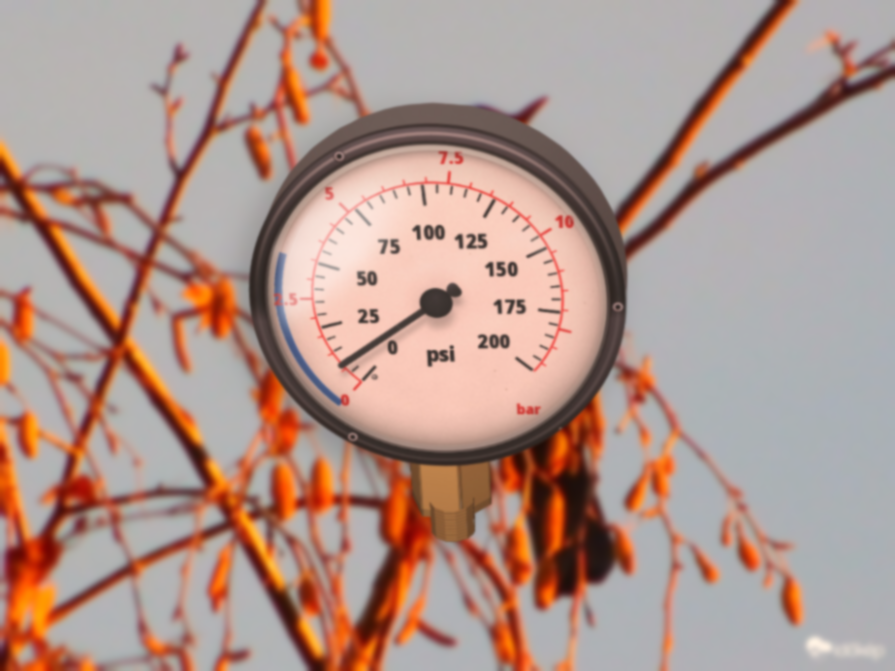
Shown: 10 psi
